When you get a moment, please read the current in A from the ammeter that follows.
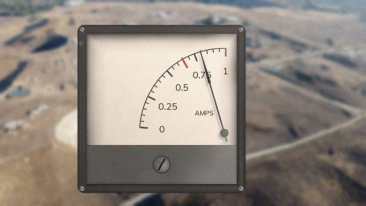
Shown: 0.8 A
